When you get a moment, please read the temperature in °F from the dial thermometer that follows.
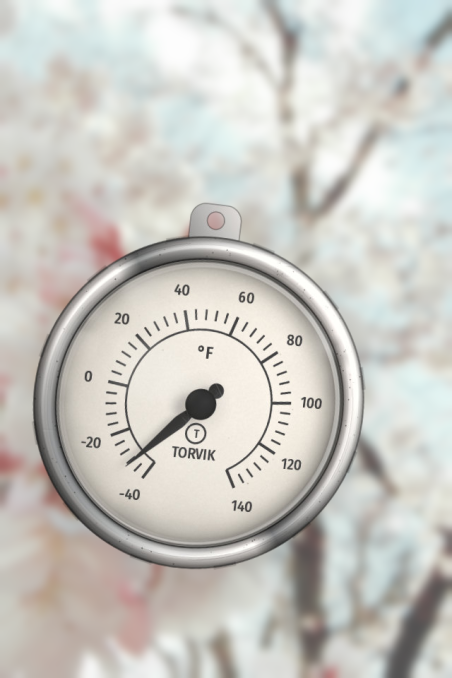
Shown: -32 °F
